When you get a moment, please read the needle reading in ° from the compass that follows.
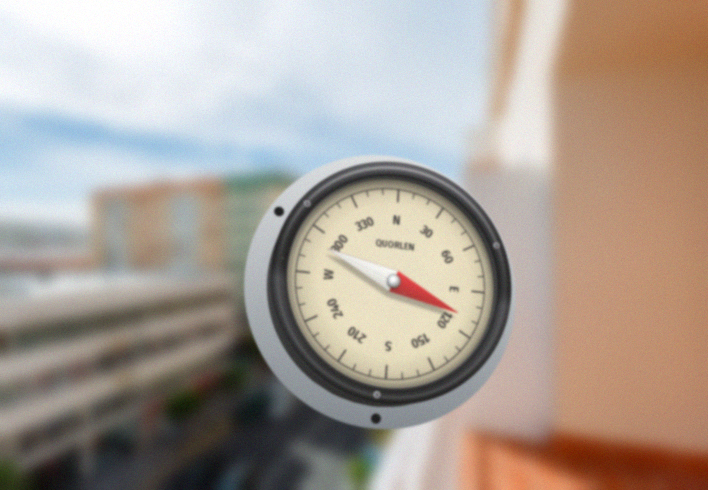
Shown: 110 °
